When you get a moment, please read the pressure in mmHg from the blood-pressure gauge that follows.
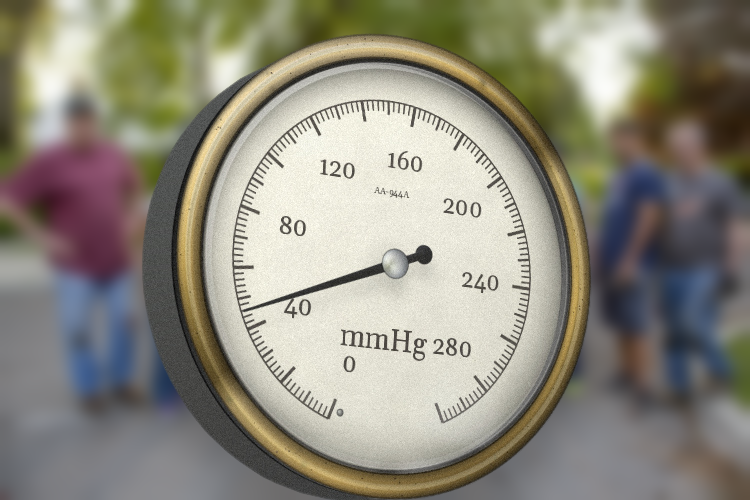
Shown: 46 mmHg
